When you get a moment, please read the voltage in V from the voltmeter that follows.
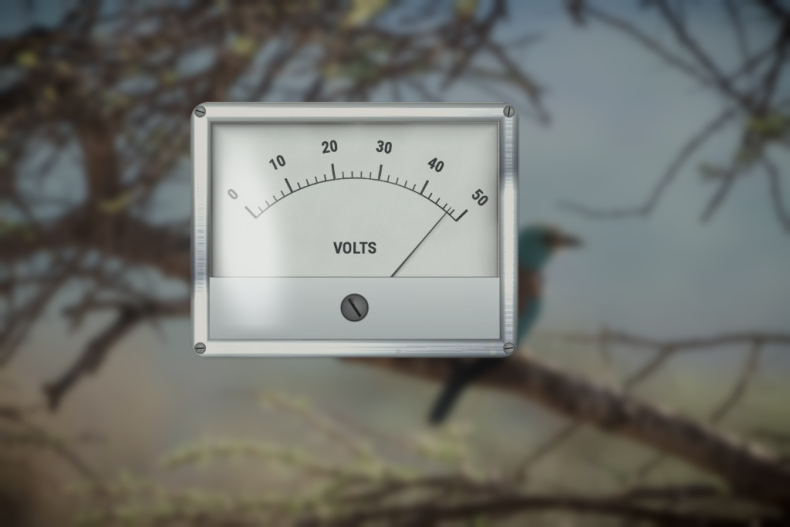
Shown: 47 V
